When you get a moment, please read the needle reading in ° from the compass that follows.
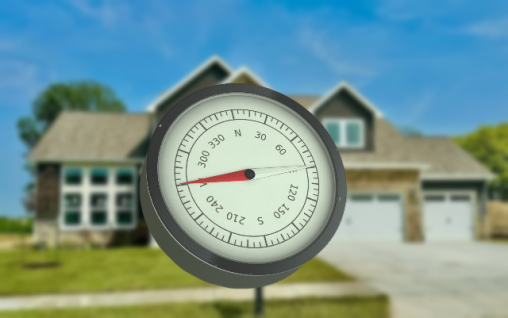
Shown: 270 °
